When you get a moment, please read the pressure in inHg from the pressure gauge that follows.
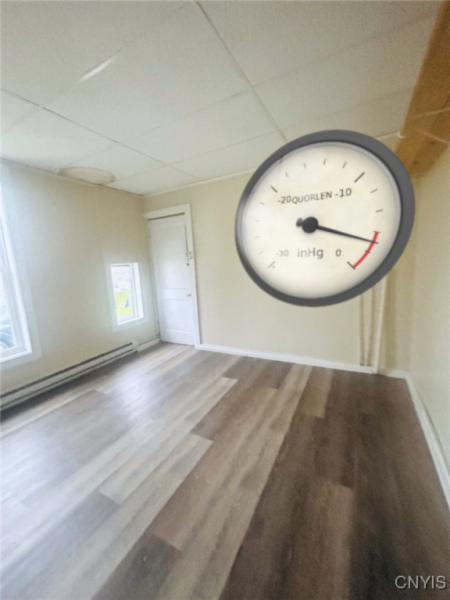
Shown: -3 inHg
